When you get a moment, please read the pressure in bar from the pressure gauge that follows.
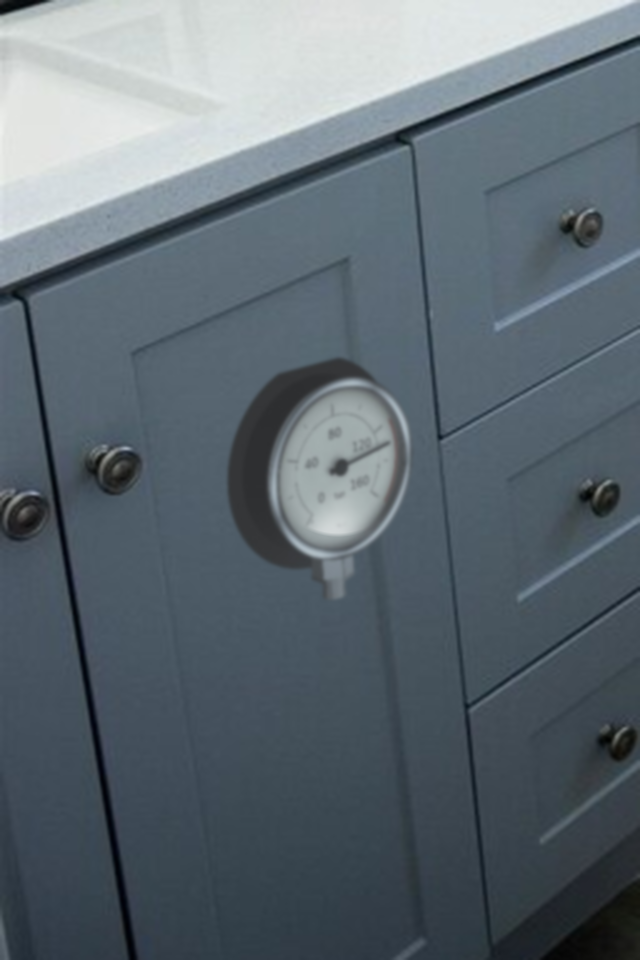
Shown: 130 bar
